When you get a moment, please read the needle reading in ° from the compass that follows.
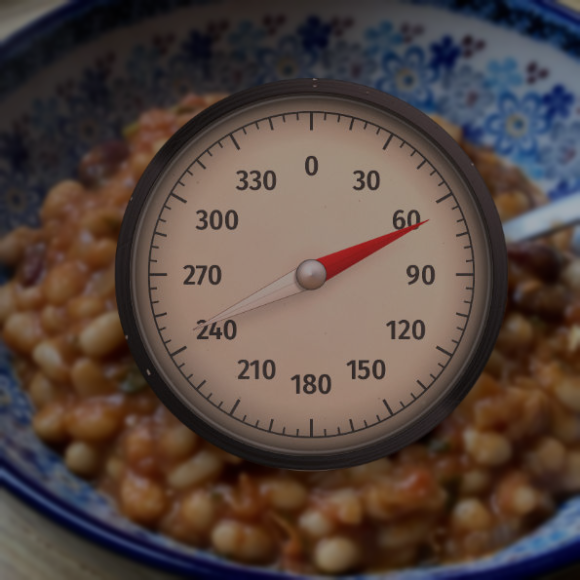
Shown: 65 °
